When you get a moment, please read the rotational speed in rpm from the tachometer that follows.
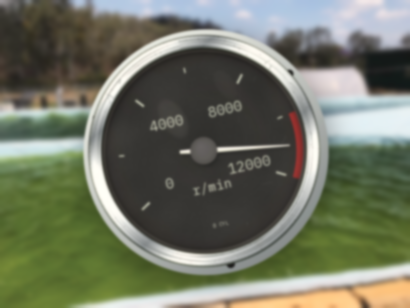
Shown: 11000 rpm
